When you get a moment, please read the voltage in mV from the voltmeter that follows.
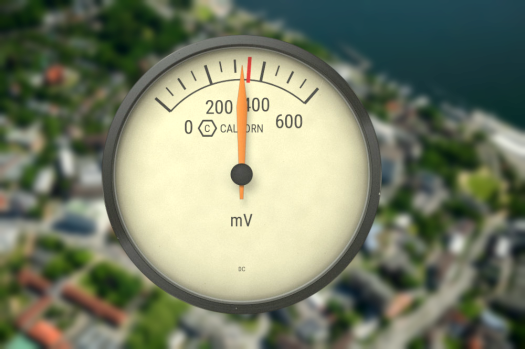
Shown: 325 mV
